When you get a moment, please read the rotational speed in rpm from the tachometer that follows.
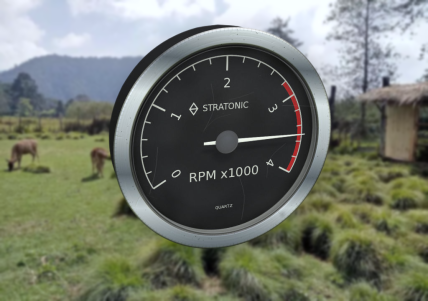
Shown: 3500 rpm
